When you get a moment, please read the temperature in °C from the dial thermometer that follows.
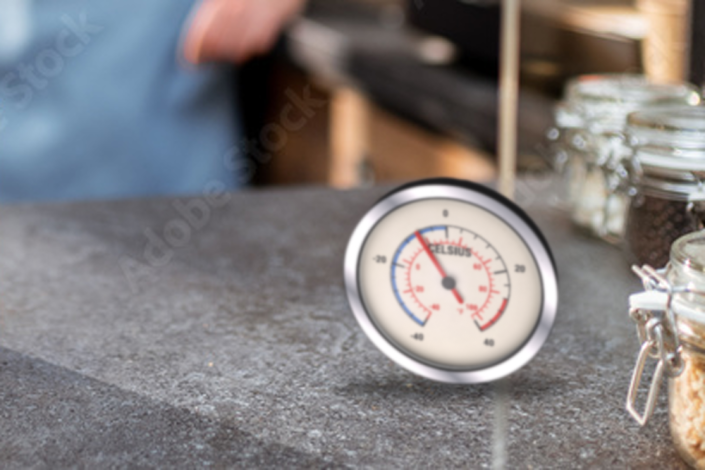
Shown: -8 °C
